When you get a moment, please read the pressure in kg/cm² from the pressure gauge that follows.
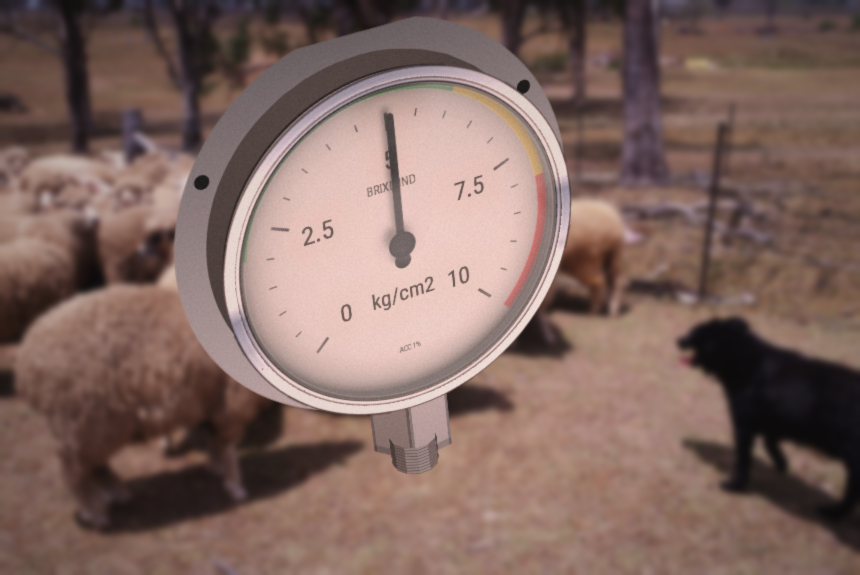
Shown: 5 kg/cm²
